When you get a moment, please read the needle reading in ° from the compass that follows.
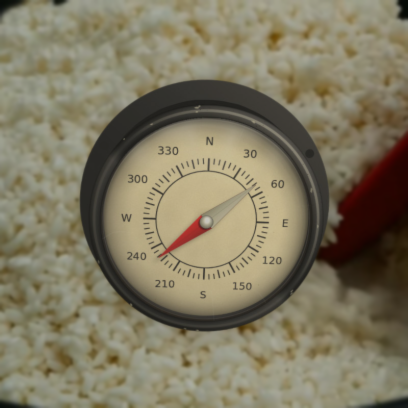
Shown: 230 °
